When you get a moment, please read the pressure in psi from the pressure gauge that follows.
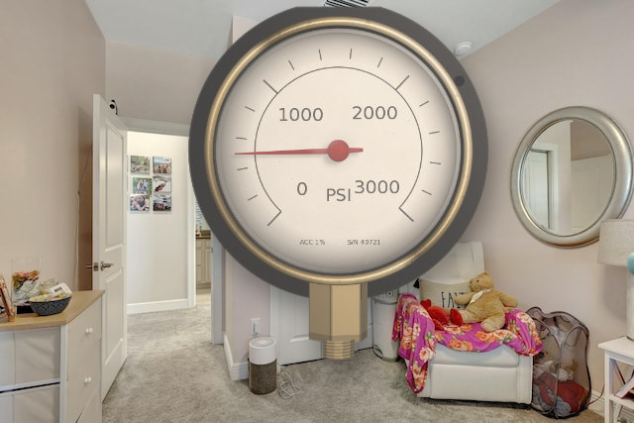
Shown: 500 psi
